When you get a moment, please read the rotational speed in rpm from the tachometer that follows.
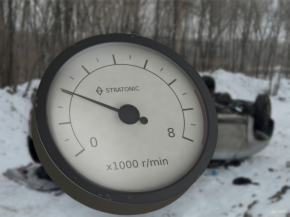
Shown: 2000 rpm
